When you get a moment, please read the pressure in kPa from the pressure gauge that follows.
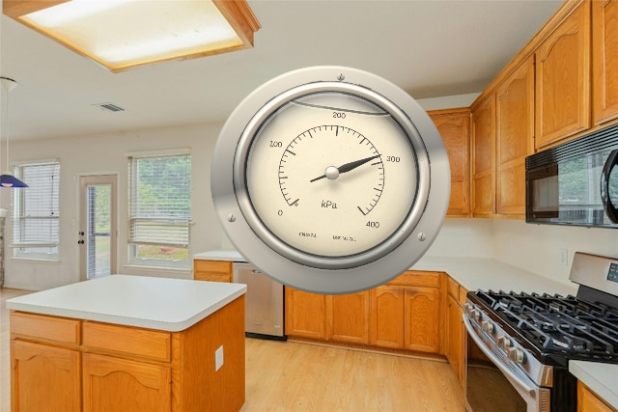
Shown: 290 kPa
